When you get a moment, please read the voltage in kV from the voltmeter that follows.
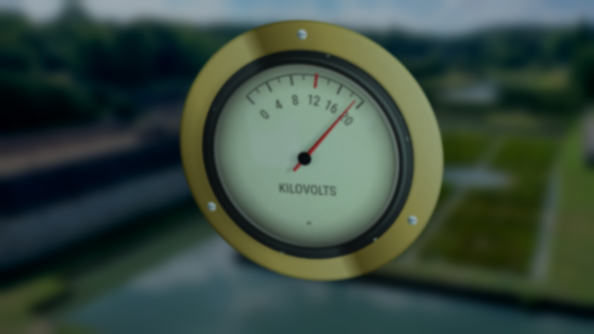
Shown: 19 kV
